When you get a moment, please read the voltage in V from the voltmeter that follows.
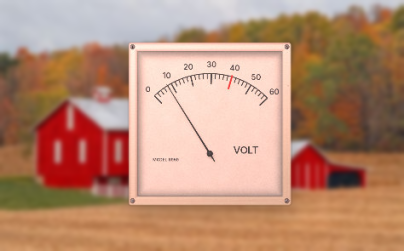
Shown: 8 V
